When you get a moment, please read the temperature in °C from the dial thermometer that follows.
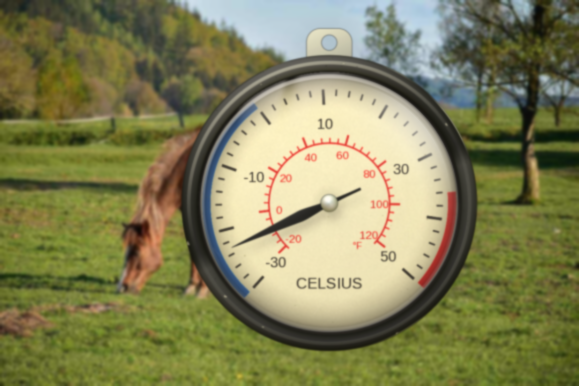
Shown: -23 °C
